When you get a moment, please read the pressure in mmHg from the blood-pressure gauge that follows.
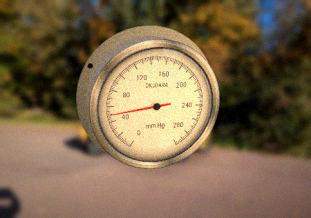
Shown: 50 mmHg
